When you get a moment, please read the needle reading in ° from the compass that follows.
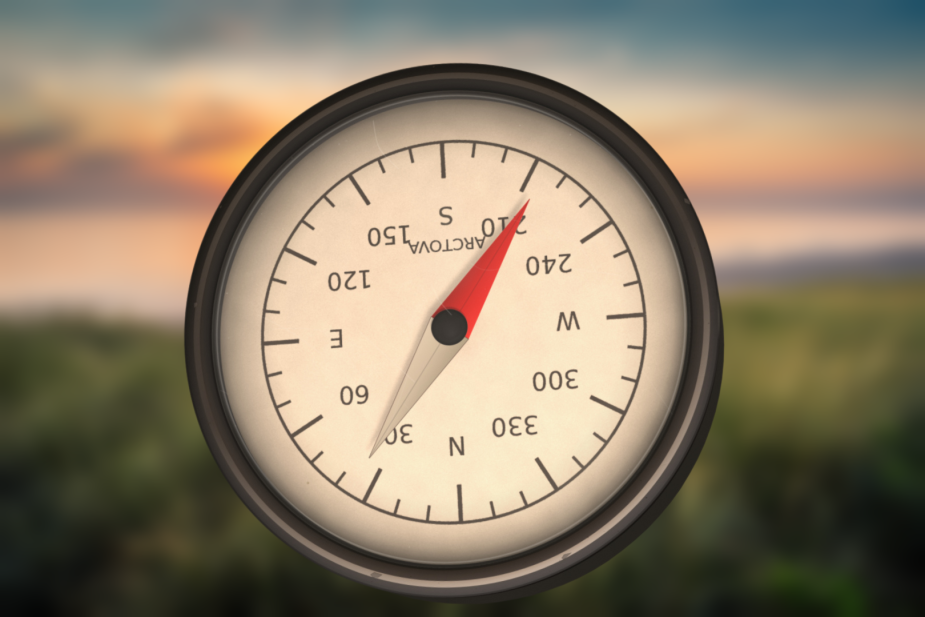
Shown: 215 °
